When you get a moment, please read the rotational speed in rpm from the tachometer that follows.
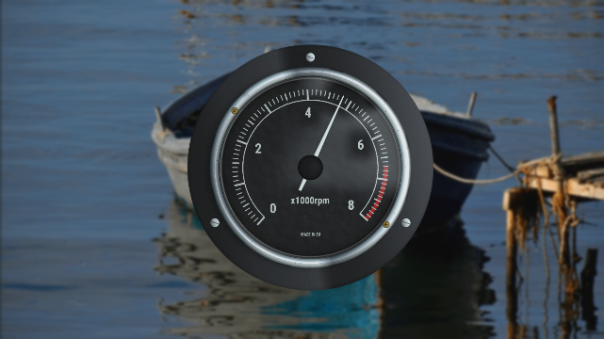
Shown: 4800 rpm
